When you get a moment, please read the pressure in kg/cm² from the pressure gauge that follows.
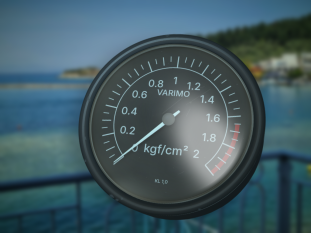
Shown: 0 kg/cm²
